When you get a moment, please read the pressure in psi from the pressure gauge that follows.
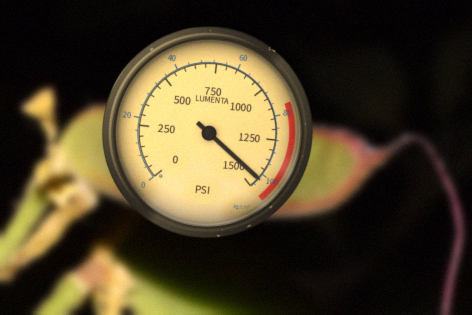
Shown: 1450 psi
